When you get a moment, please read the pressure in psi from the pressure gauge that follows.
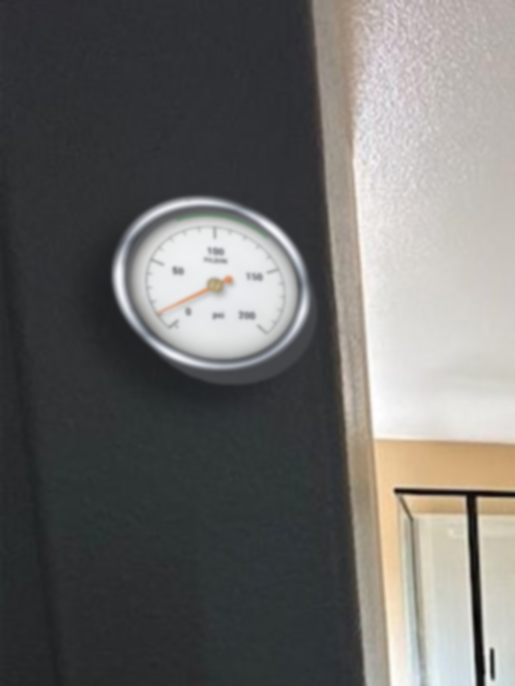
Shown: 10 psi
